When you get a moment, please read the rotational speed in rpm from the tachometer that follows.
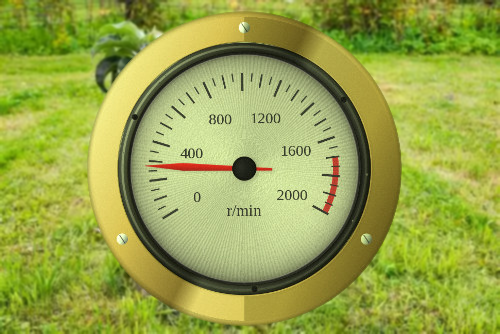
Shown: 275 rpm
